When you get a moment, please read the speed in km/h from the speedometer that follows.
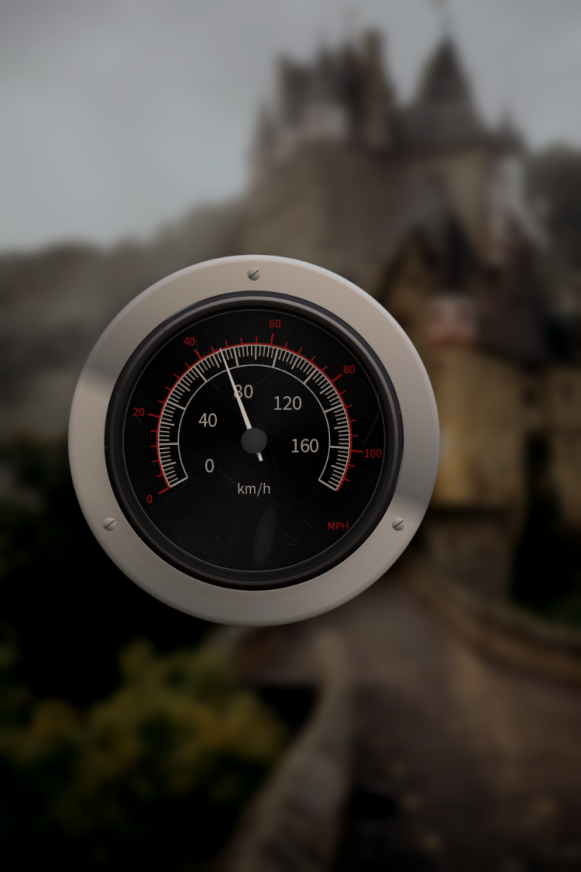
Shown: 74 km/h
